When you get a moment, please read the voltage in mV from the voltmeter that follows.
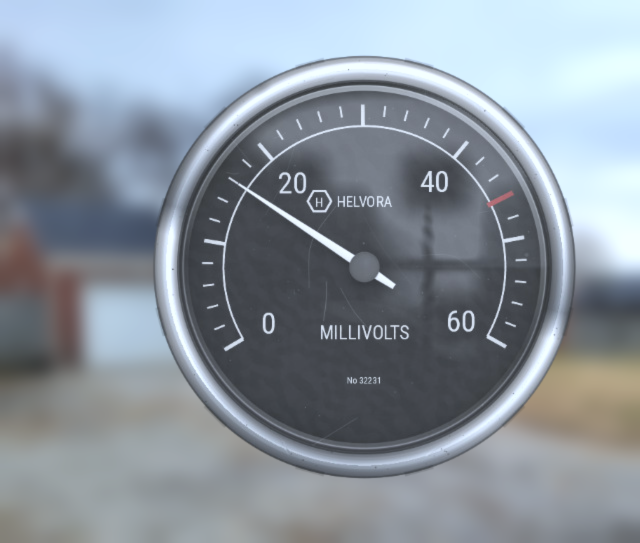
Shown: 16 mV
